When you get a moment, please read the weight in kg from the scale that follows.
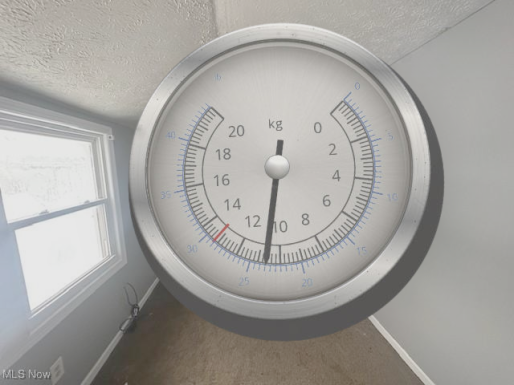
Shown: 10.6 kg
